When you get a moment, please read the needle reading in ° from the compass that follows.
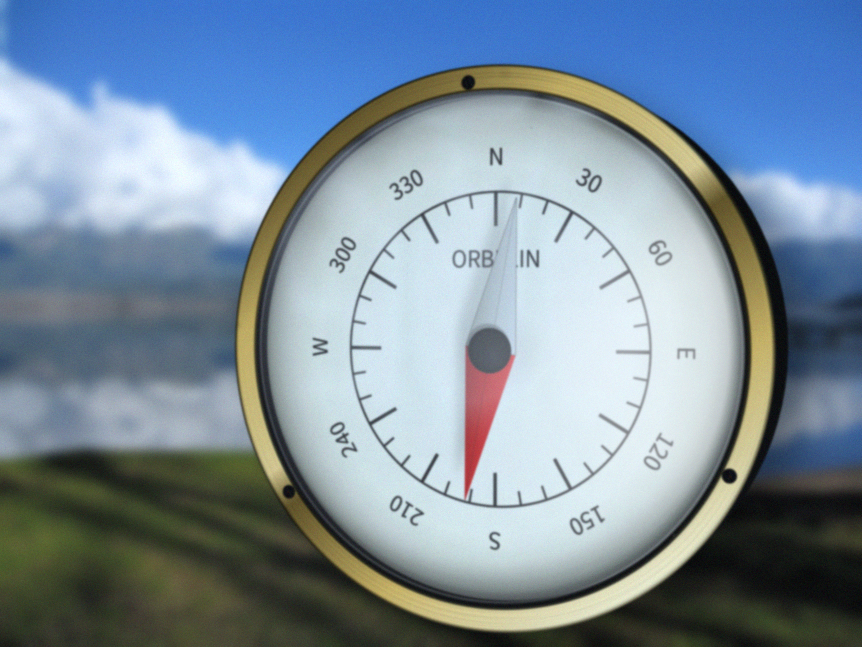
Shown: 190 °
